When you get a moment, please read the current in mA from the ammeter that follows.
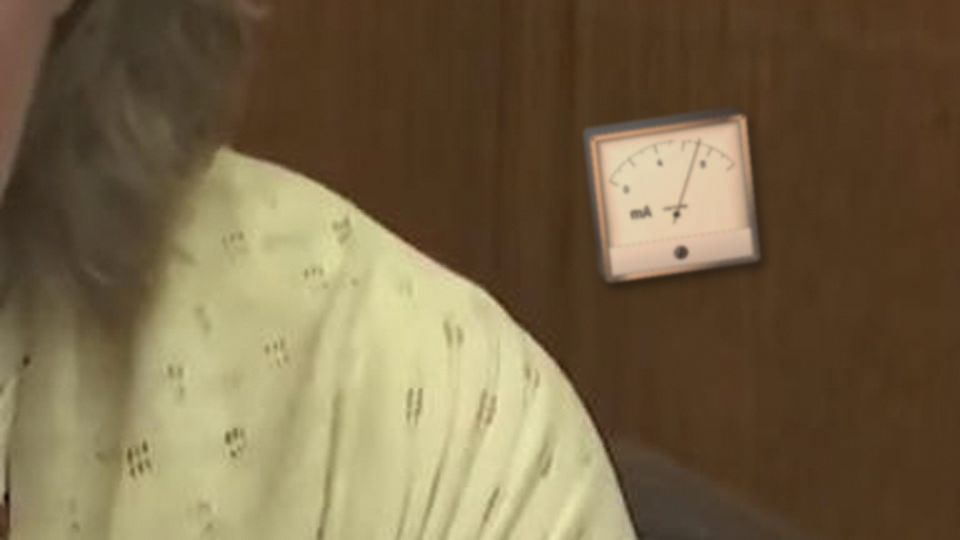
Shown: 7 mA
